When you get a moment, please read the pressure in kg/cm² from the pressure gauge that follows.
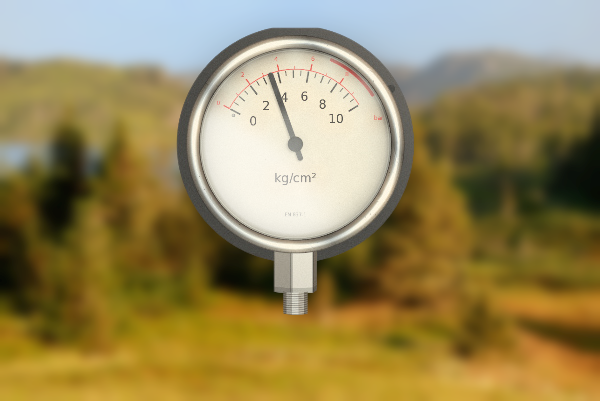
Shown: 3.5 kg/cm²
